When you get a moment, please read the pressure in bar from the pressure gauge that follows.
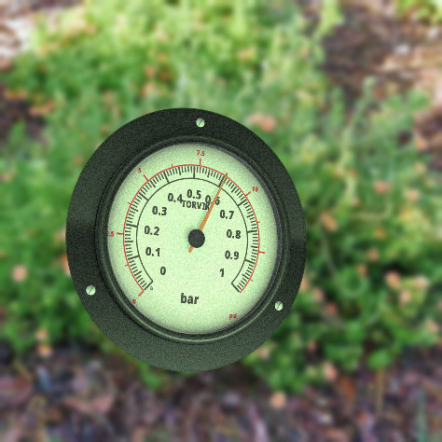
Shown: 0.6 bar
